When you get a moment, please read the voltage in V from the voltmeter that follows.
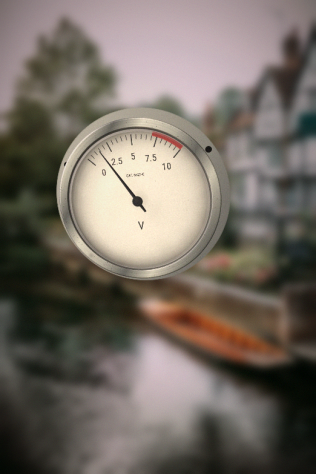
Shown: 1.5 V
